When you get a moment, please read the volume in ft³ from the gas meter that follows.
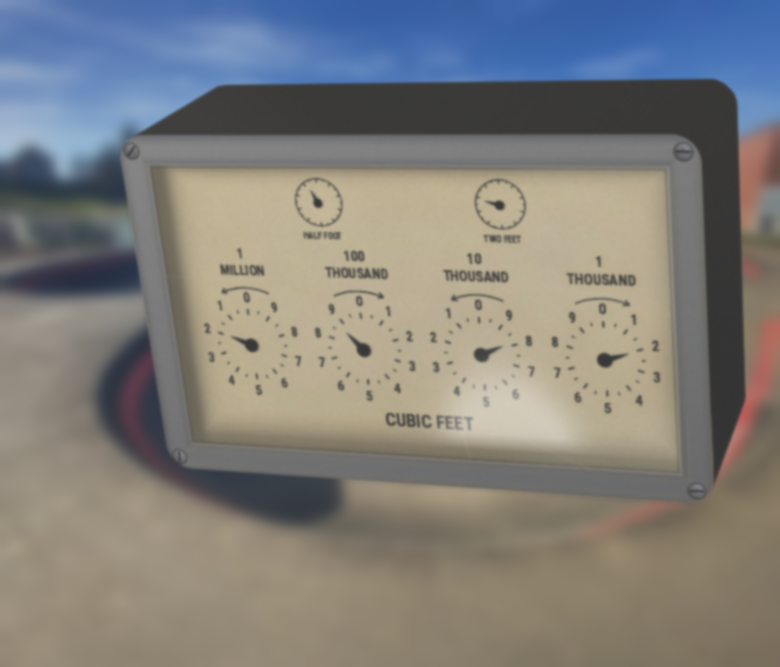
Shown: 188200 ft³
